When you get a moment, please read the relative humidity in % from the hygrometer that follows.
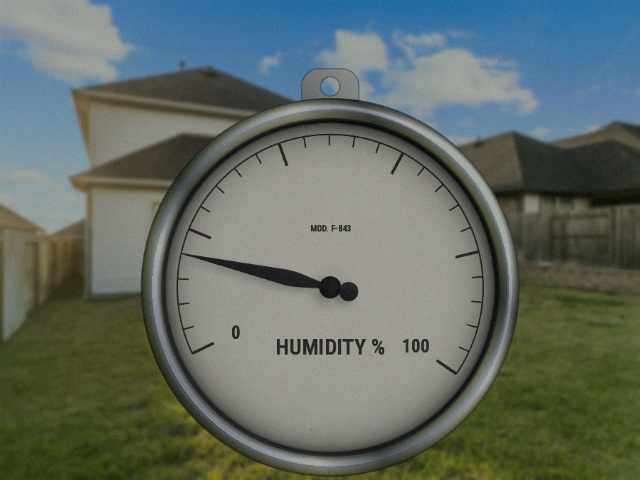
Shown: 16 %
